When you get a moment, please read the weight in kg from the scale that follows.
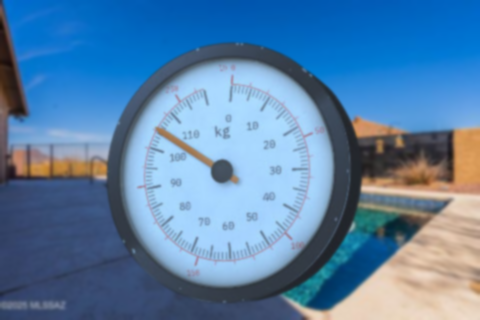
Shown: 105 kg
